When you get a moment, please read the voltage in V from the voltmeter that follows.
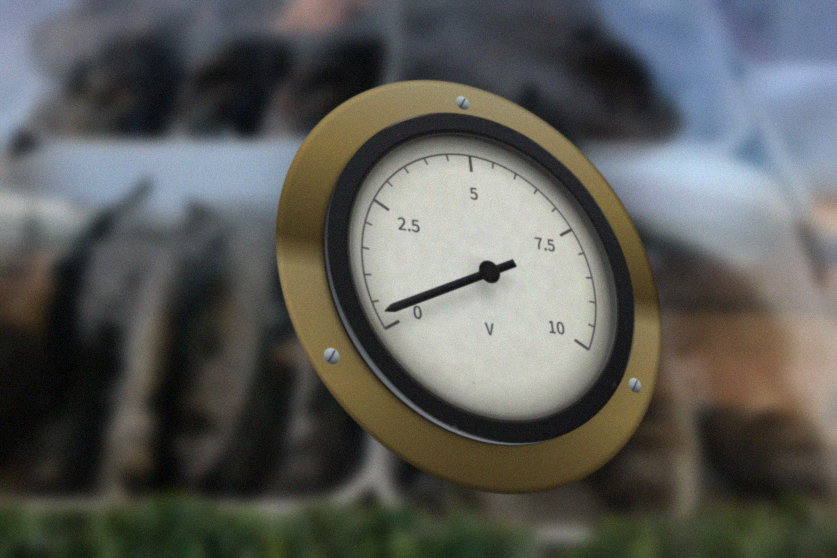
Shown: 0.25 V
